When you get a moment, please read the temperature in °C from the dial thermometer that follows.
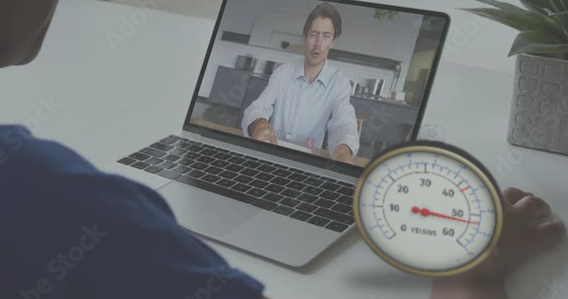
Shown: 52 °C
